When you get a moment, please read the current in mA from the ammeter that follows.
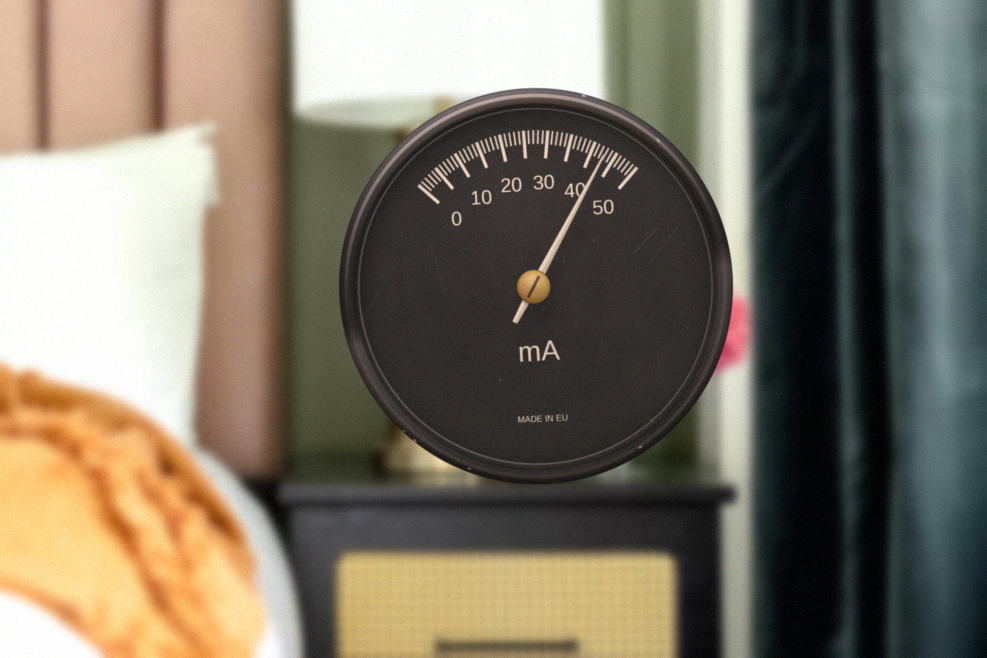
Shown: 43 mA
